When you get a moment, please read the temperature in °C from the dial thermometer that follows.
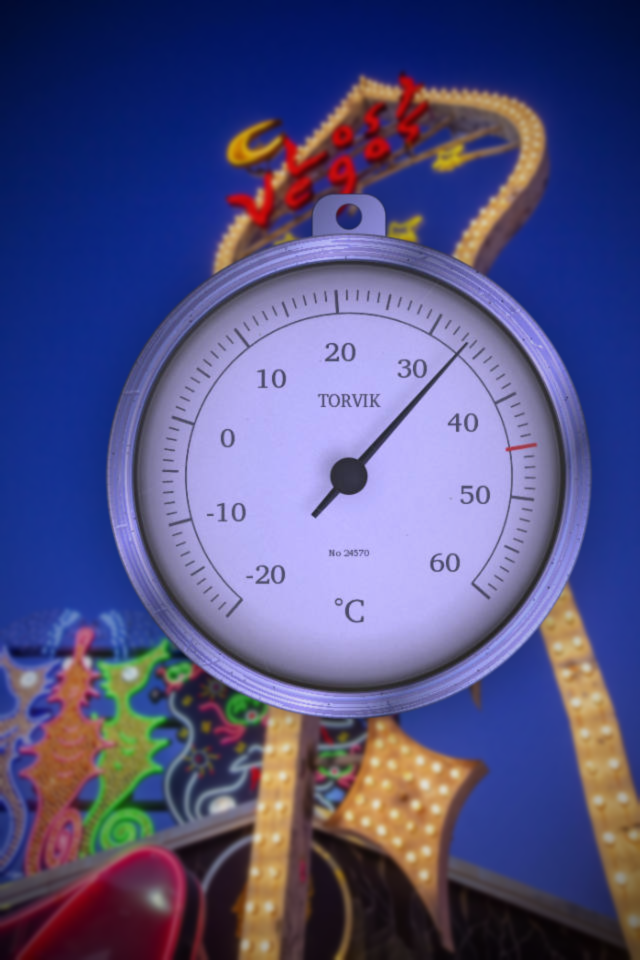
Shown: 33.5 °C
